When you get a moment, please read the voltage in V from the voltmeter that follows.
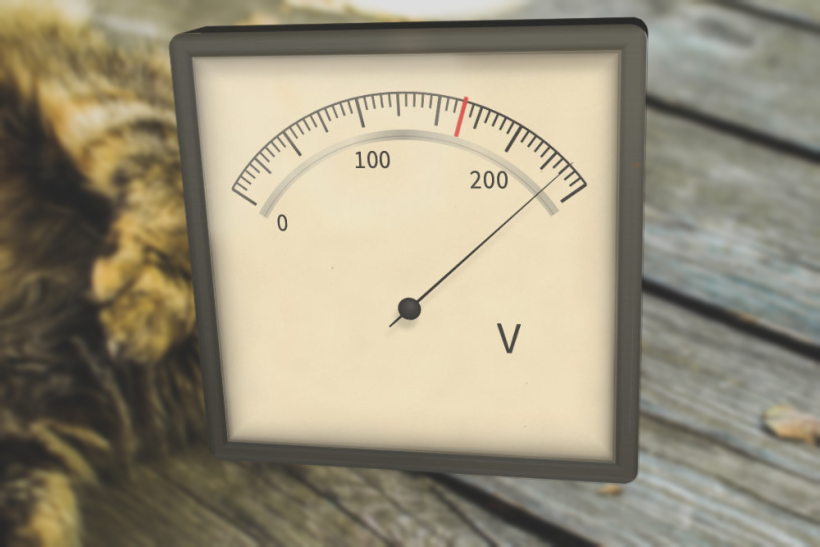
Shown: 235 V
